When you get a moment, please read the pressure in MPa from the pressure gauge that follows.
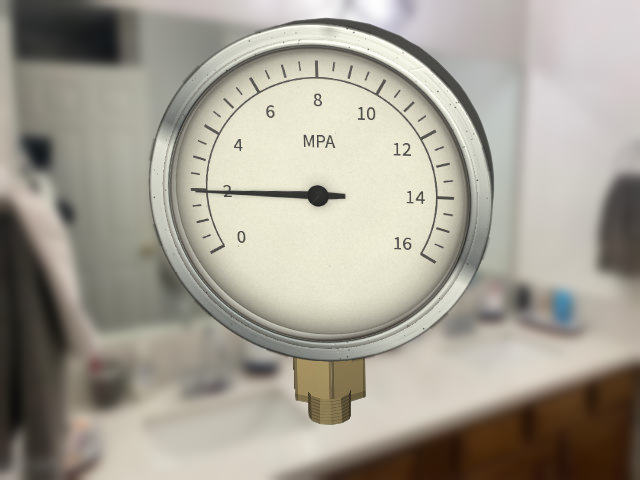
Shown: 2 MPa
